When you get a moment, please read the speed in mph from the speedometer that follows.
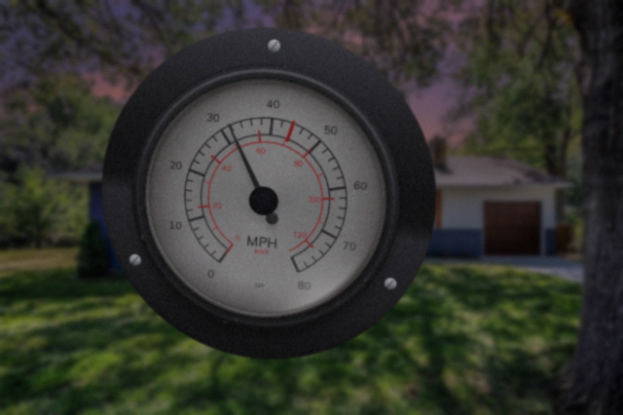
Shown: 32 mph
